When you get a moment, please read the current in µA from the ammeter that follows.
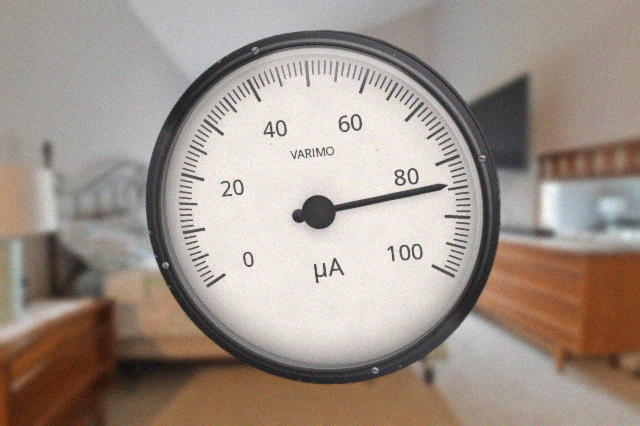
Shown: 84 µA
